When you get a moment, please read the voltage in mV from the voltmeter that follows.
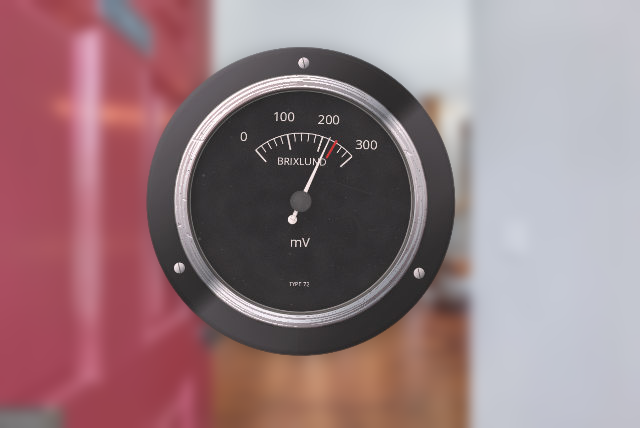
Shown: 220 mV
